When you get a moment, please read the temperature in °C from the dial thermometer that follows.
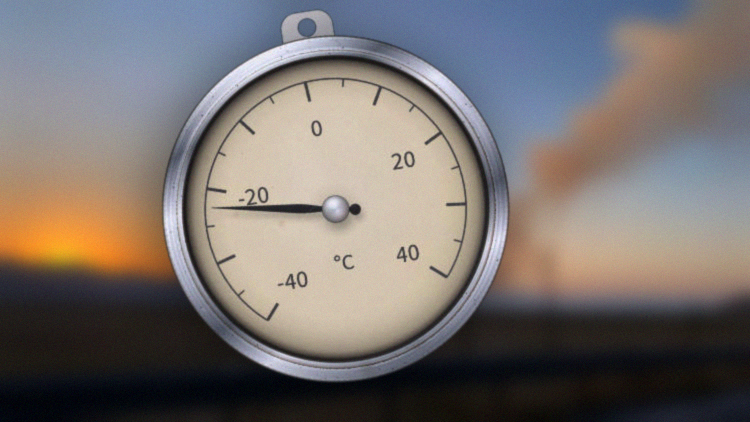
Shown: -22.5 °C
